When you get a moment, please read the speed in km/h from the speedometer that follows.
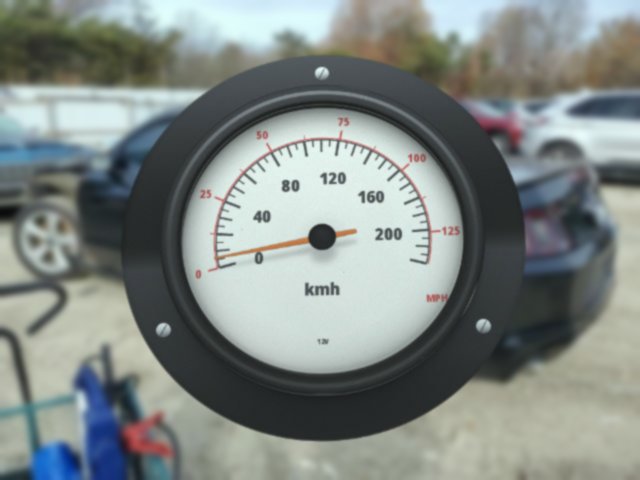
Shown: 5 km/h
